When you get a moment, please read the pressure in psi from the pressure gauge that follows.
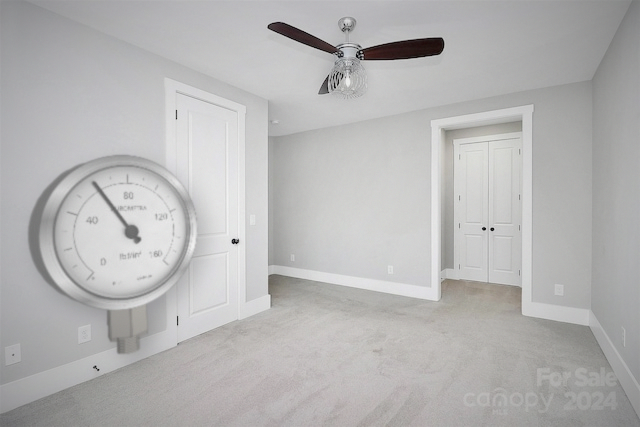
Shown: 60 psi
